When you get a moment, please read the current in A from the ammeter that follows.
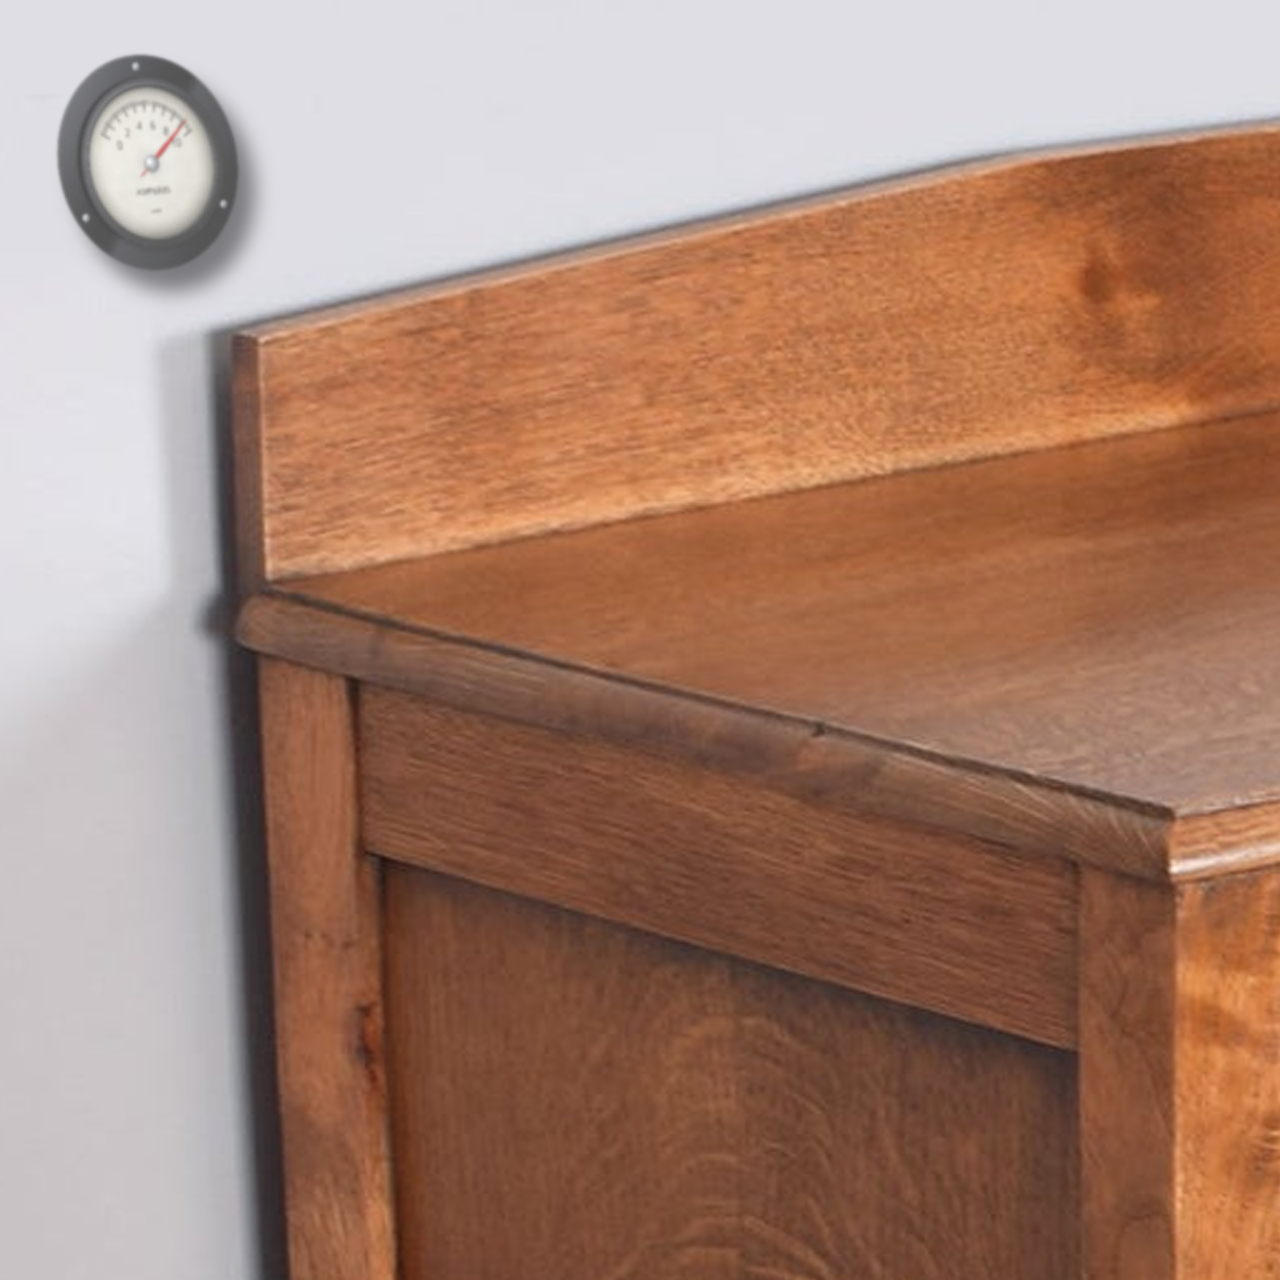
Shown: 9 A
